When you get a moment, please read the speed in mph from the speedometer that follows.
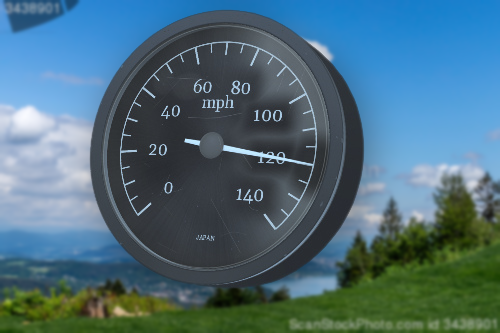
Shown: 120 mph
